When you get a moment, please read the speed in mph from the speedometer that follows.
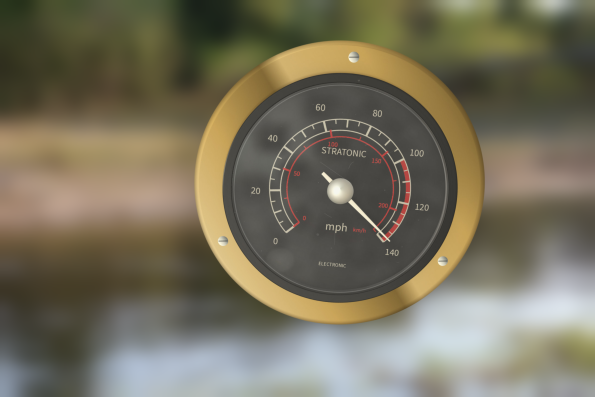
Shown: 137.5 mph
